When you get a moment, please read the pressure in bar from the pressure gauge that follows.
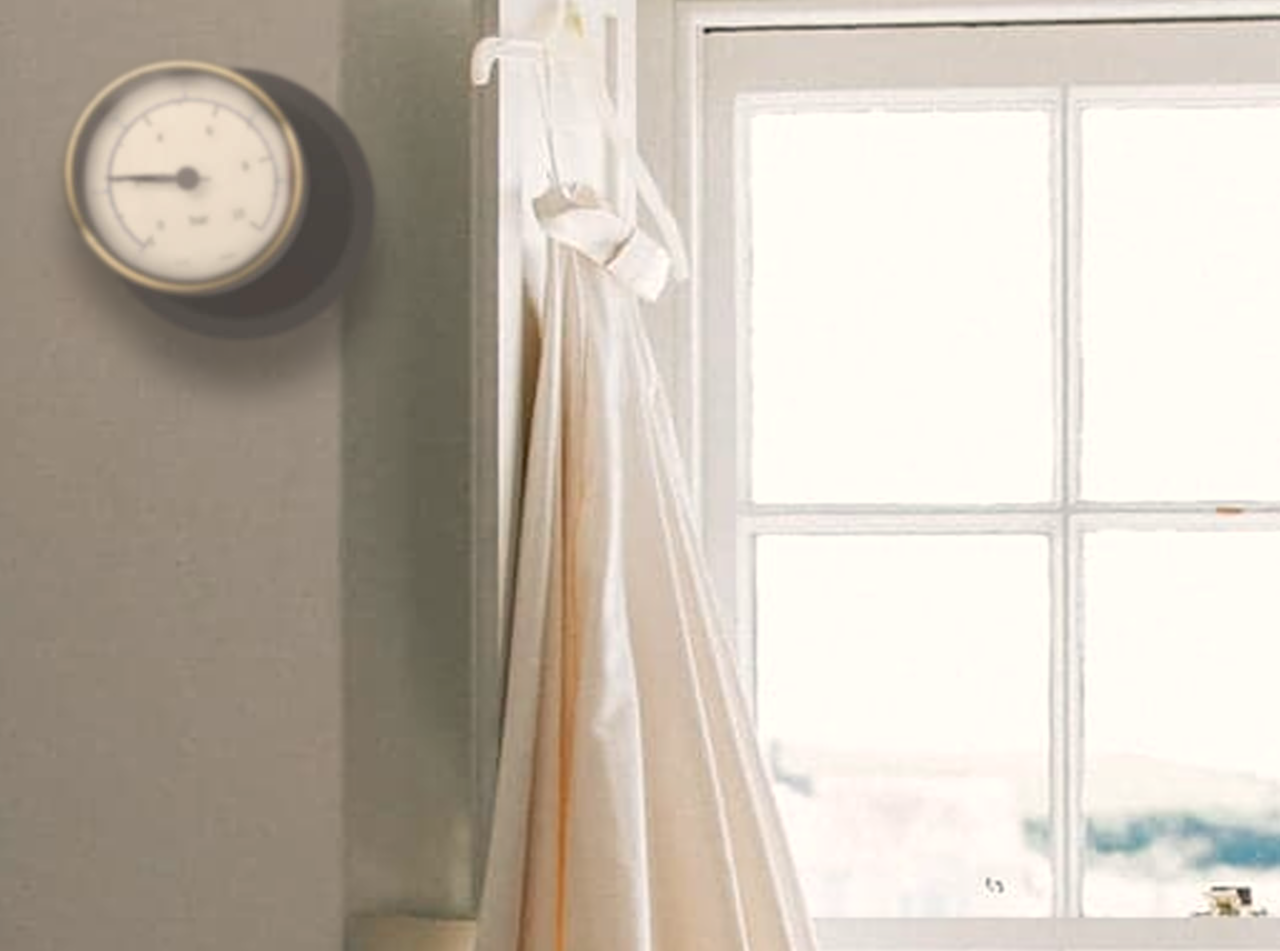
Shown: 2 bar
